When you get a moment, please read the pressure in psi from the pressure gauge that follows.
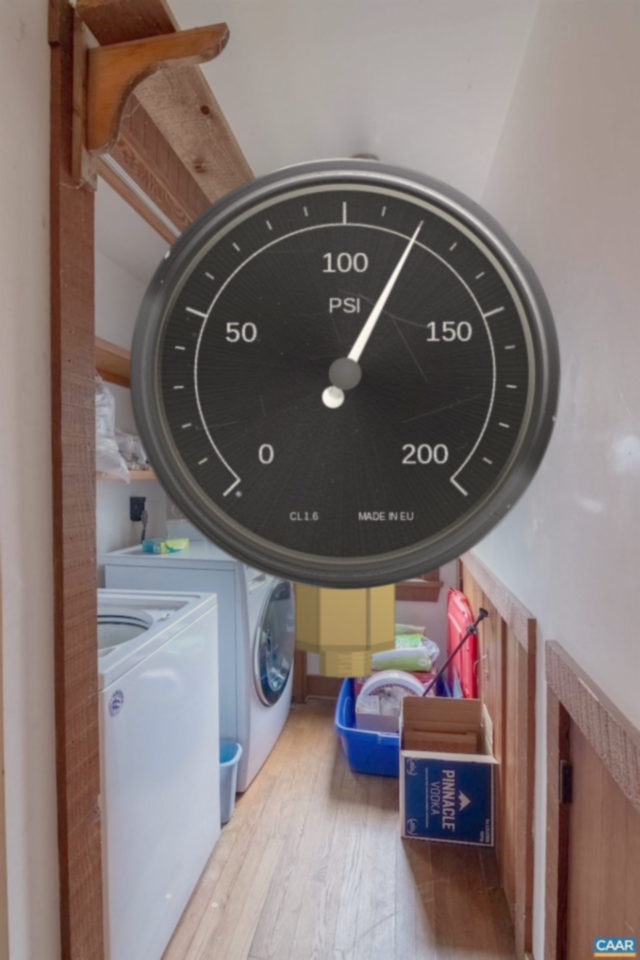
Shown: 120 psi
